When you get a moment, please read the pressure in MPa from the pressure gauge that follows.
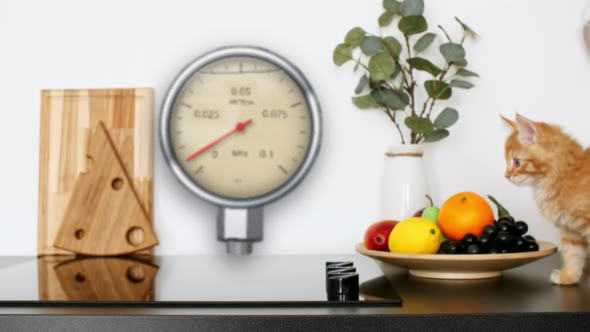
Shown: 0.005 MPa
